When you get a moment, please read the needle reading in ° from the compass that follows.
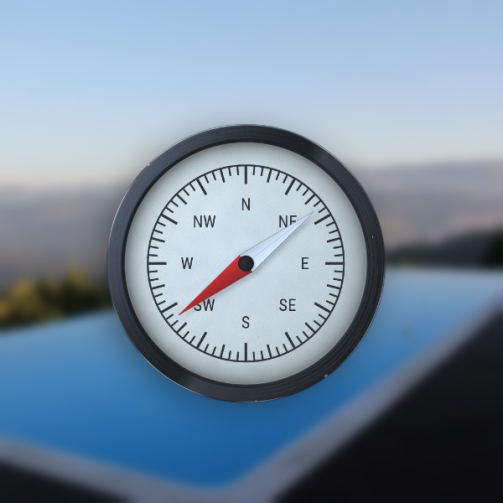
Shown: 232.5 °
